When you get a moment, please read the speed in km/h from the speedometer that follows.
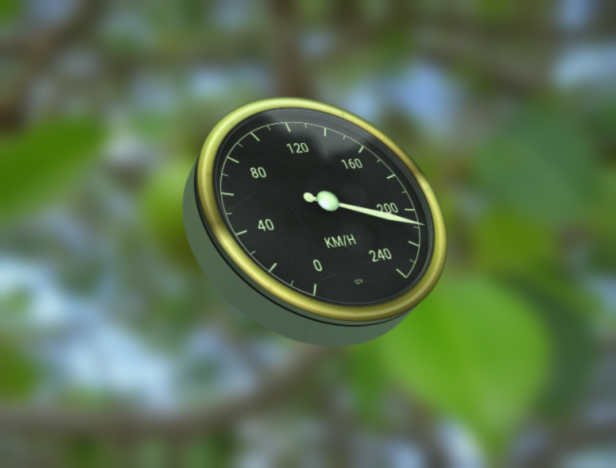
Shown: 210 km/h
